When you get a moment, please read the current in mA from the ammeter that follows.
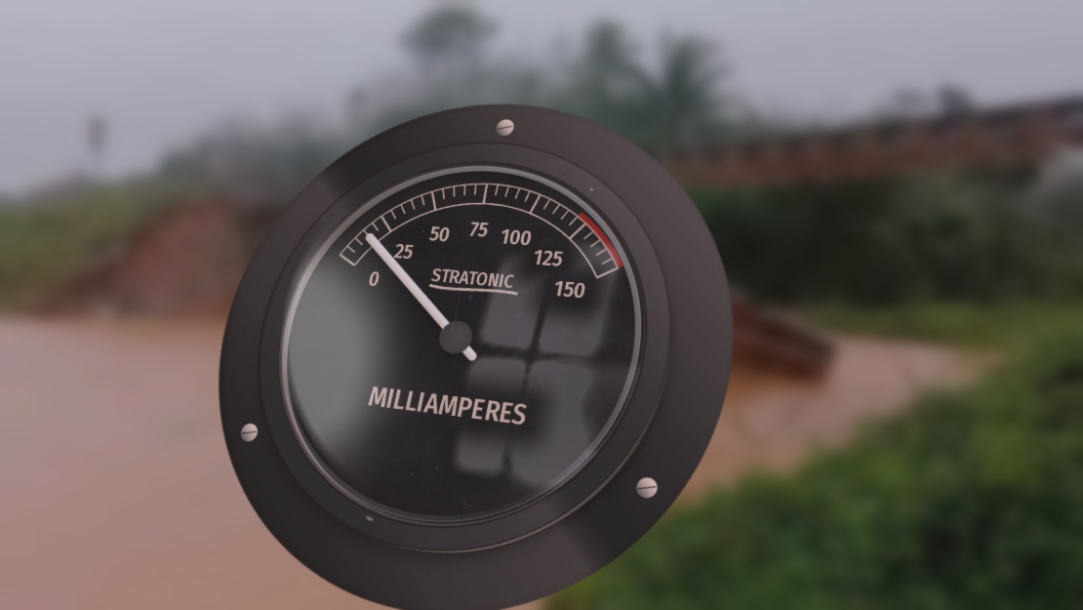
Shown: 15 mA
